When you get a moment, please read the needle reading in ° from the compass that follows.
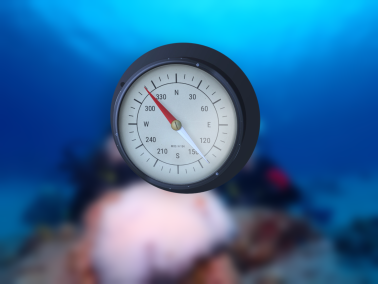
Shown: 320 °
